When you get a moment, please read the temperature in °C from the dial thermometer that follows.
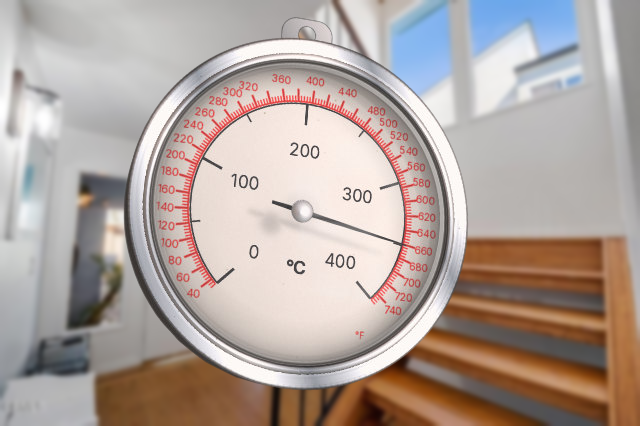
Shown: 350 °C
